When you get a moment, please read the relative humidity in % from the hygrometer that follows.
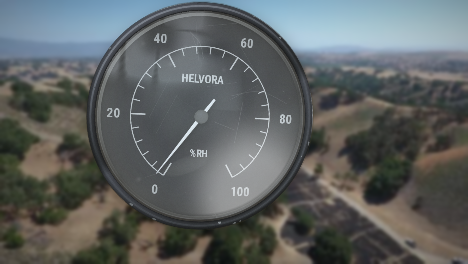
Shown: 2 %
